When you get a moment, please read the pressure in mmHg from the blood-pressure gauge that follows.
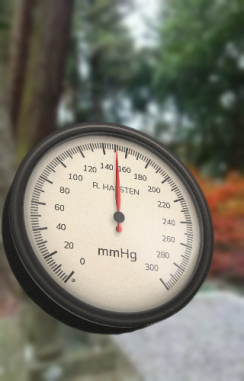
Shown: 150 mmHg
